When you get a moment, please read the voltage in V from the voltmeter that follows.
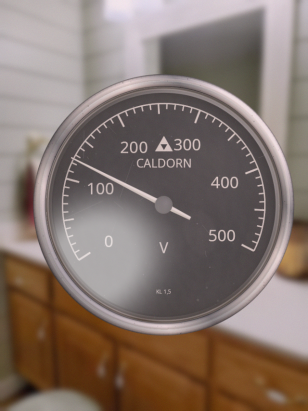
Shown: 125 V
